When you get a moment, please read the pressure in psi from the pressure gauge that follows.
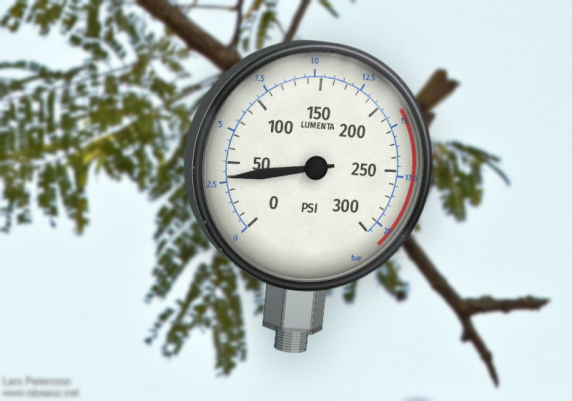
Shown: 40 psi
